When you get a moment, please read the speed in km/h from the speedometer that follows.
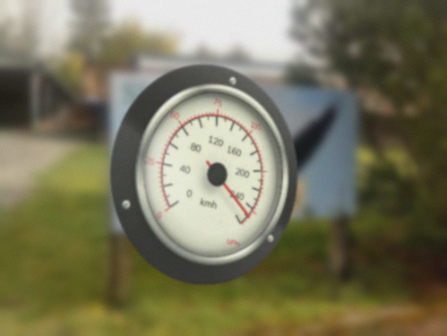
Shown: 250 km/h
